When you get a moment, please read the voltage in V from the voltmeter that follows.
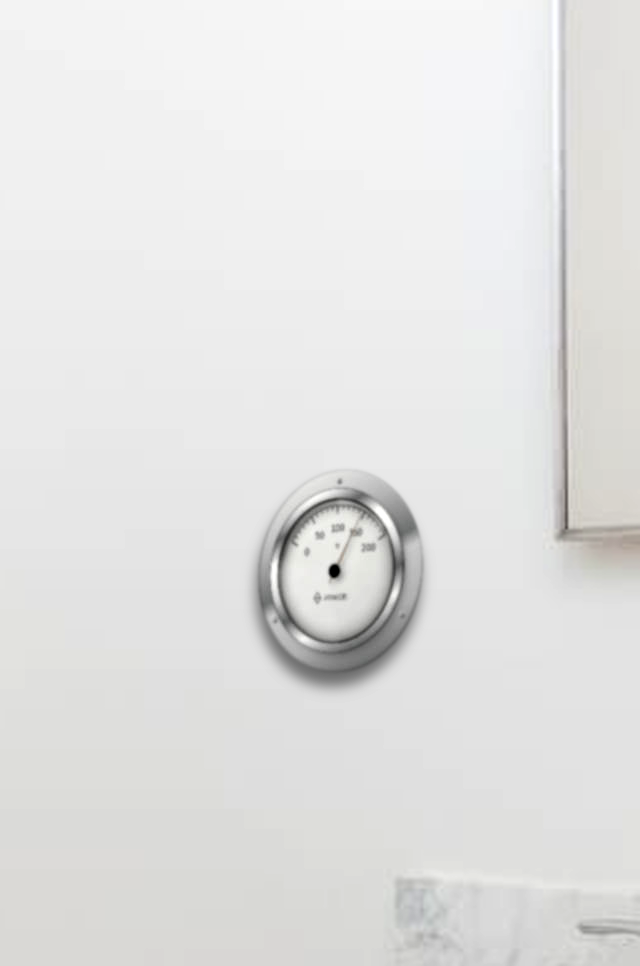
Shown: 150 V
